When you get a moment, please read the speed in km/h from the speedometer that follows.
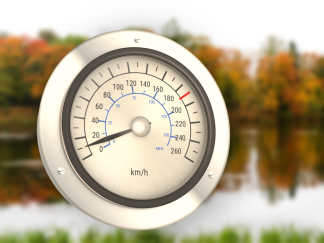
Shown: 10 km/h
